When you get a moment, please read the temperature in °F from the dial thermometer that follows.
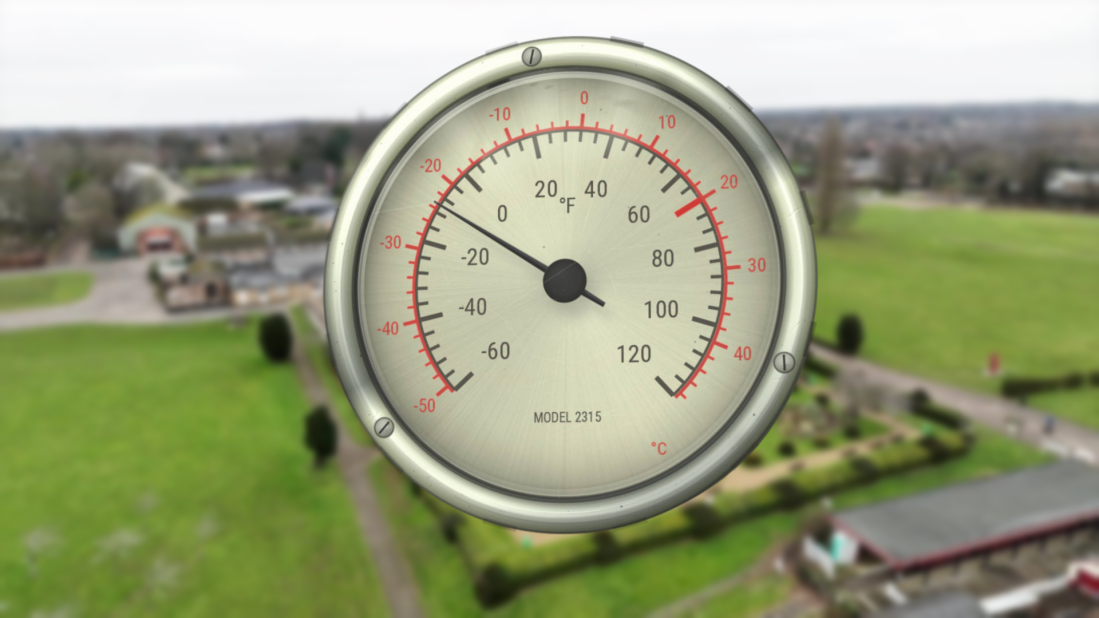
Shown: -10 °F
